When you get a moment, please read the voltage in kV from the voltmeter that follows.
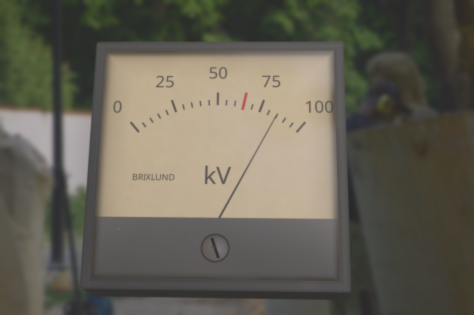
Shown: 85 kV
